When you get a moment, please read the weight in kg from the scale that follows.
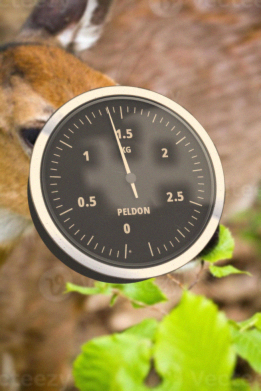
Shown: 1.4 kg
